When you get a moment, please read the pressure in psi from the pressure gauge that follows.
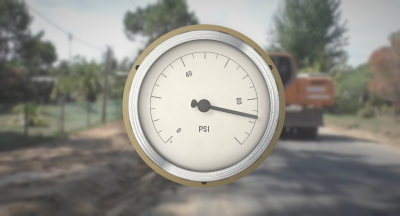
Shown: 87.5 psi
